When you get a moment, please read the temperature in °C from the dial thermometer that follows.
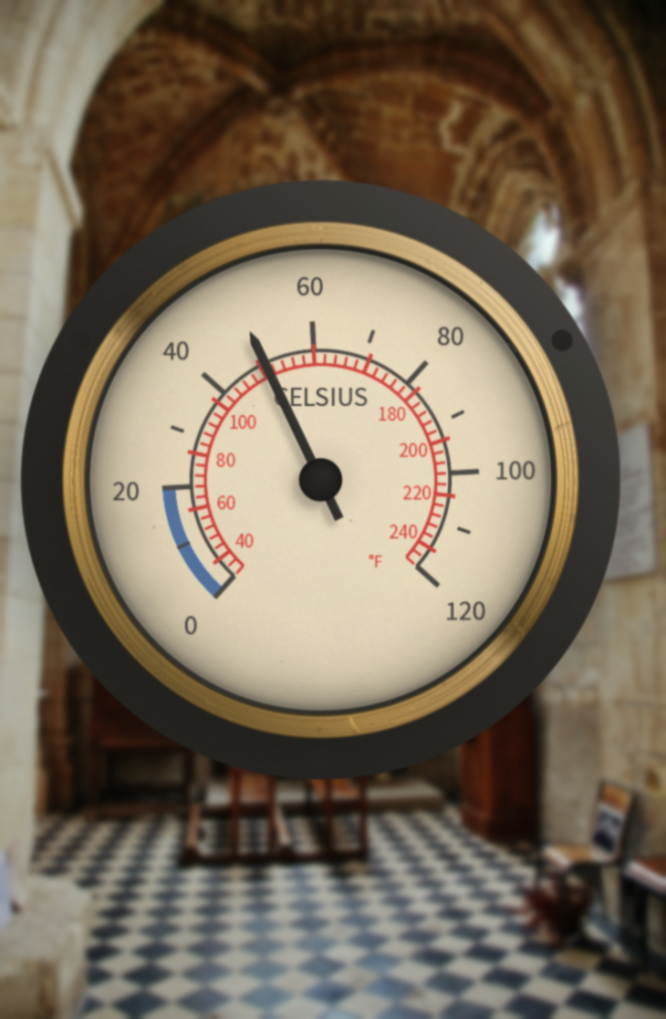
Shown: 50 °C
